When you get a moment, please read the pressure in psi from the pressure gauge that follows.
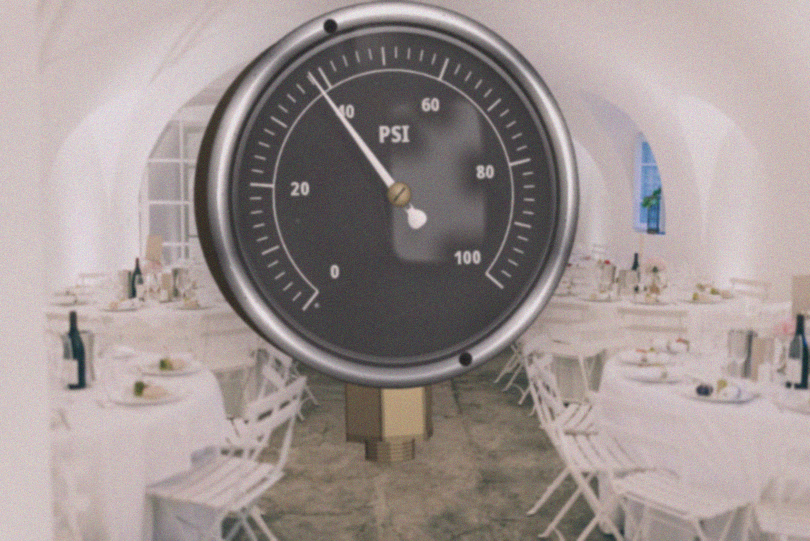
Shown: 38 psi
